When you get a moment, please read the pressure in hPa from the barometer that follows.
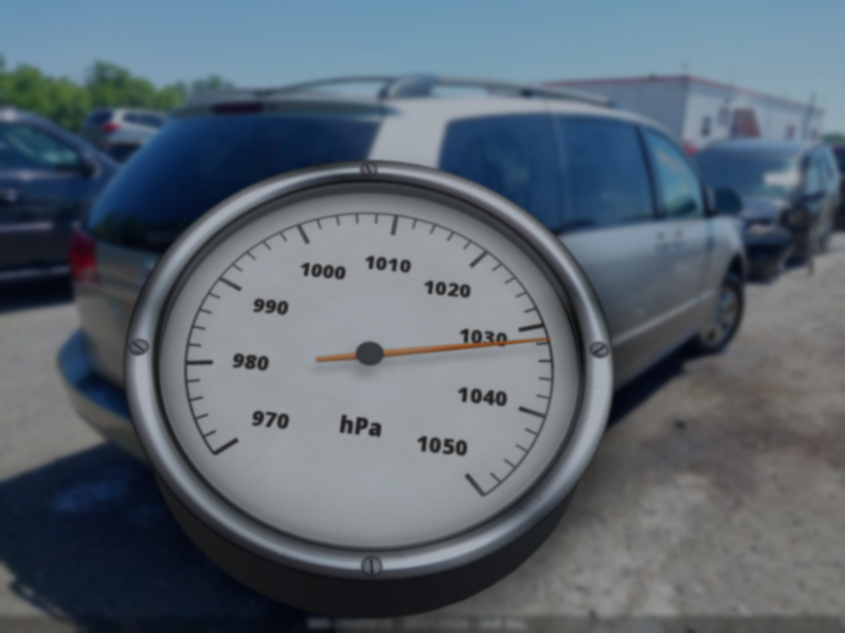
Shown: 1032 hPa
